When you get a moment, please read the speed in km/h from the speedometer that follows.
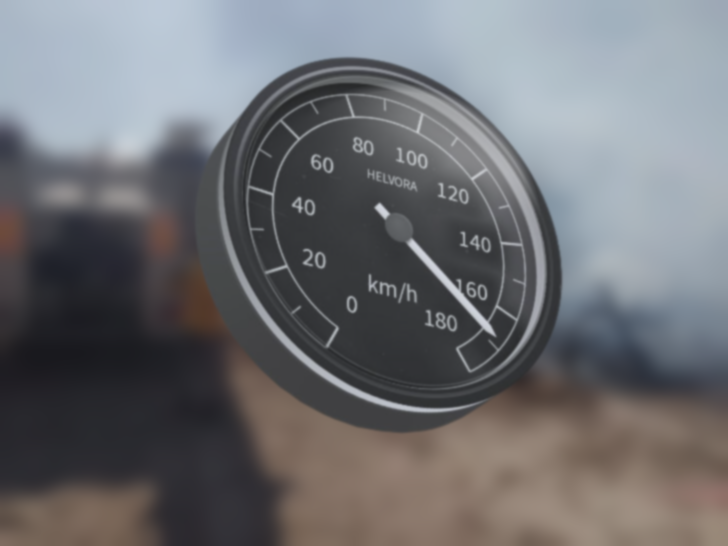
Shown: 170 km/h
